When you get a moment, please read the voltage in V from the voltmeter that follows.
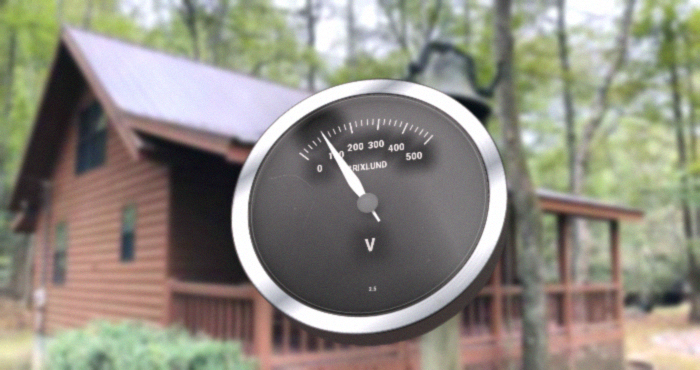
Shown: 100 V
